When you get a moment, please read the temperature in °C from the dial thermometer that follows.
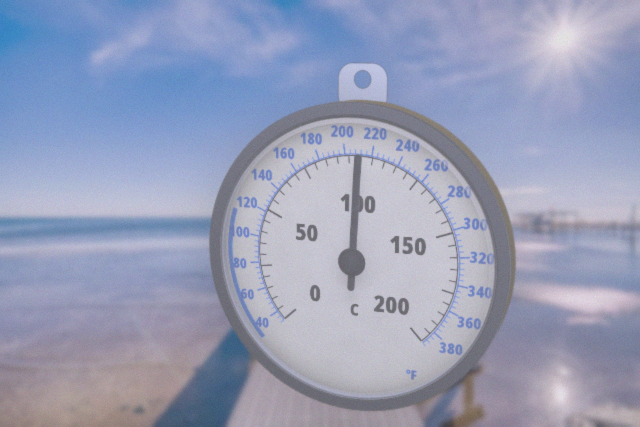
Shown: 100 °C
